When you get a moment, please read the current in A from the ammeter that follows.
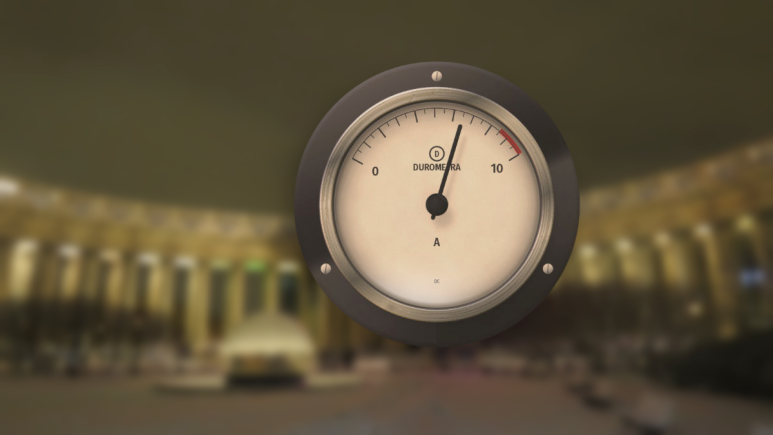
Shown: 6.5 A
